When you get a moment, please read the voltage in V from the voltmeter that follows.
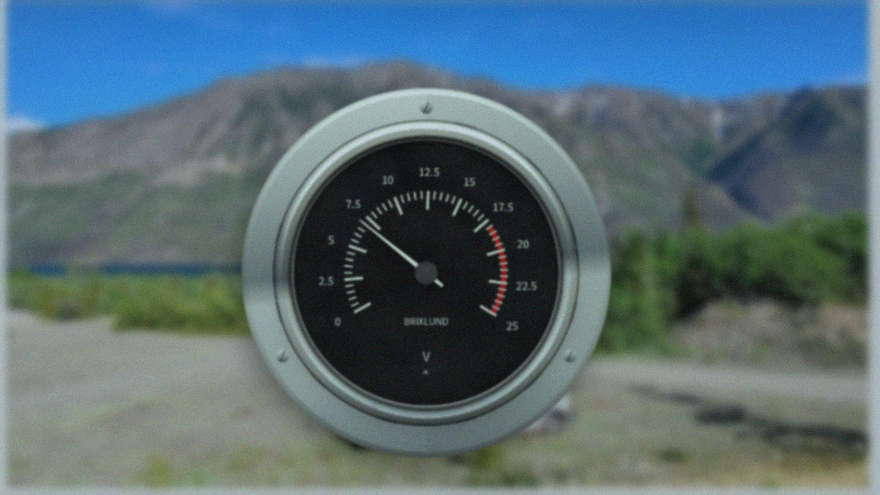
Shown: 7 V
